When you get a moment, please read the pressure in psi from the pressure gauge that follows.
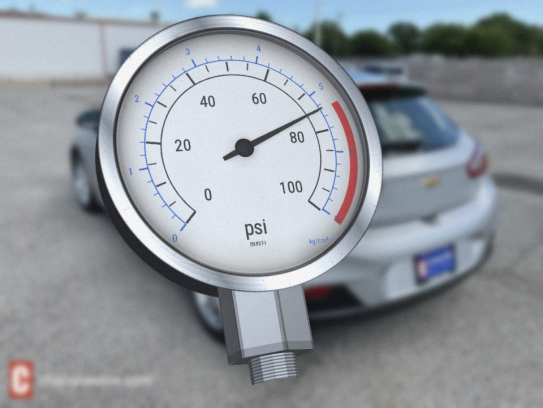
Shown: 75 psi
